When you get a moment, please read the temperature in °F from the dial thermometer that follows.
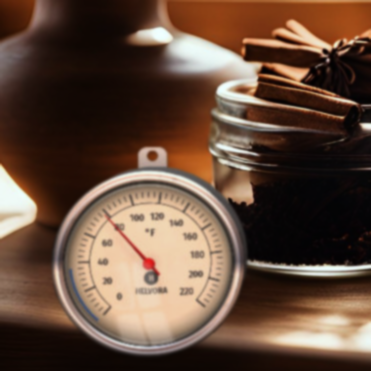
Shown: 80 °F
